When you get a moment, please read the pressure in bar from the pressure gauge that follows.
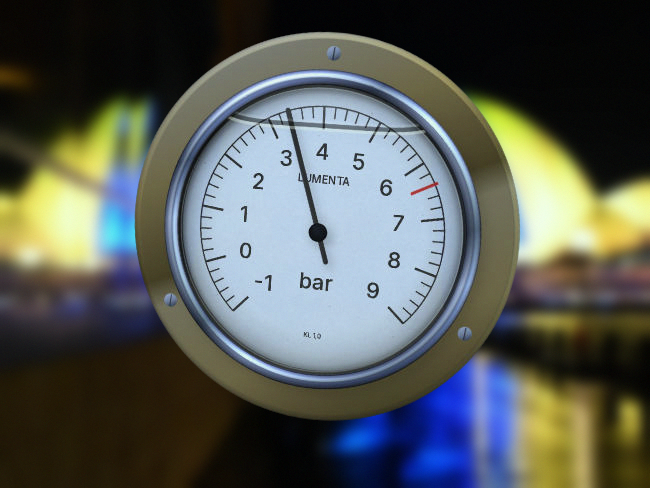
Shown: 3.4 bar
